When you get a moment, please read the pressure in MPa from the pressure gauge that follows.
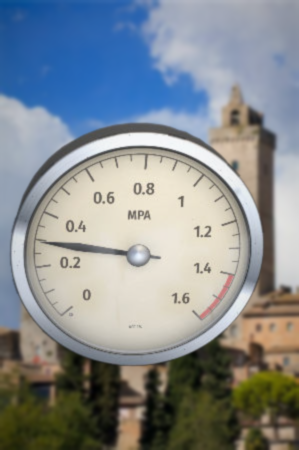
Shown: 0.3 MPa
